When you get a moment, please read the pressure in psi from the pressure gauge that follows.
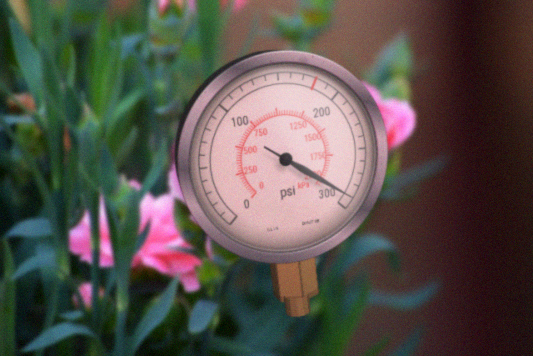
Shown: 290 psi
